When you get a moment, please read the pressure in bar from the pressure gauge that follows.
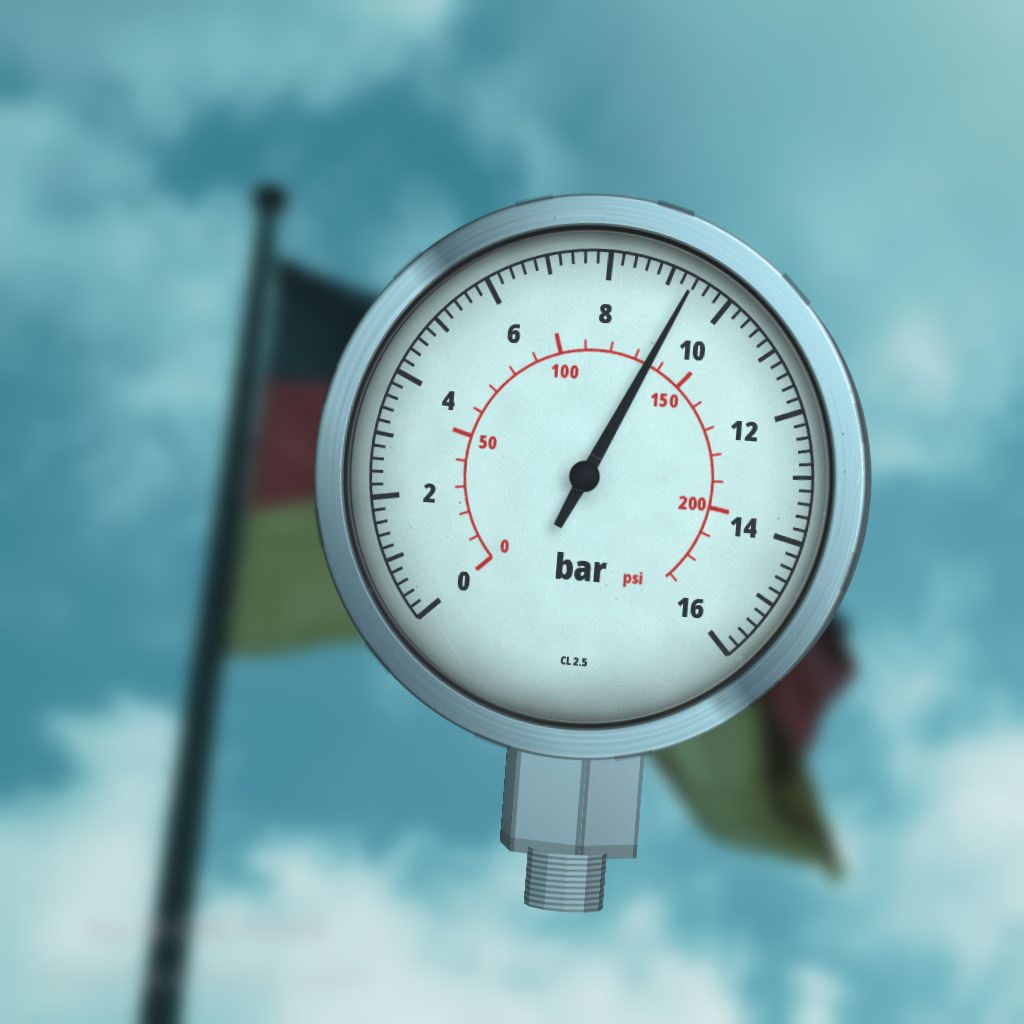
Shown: 9.4 bar
